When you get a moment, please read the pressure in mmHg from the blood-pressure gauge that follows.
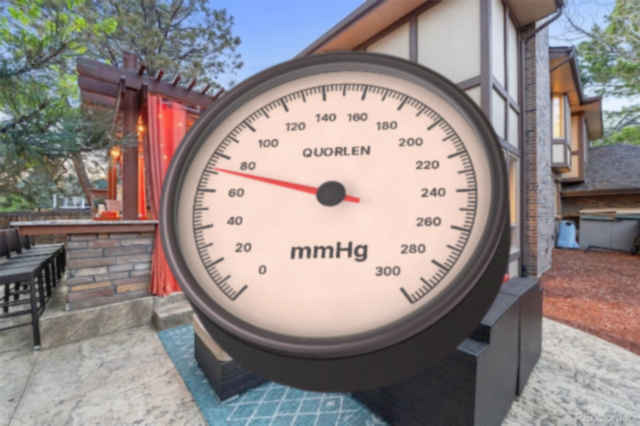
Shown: 70 mmHg
